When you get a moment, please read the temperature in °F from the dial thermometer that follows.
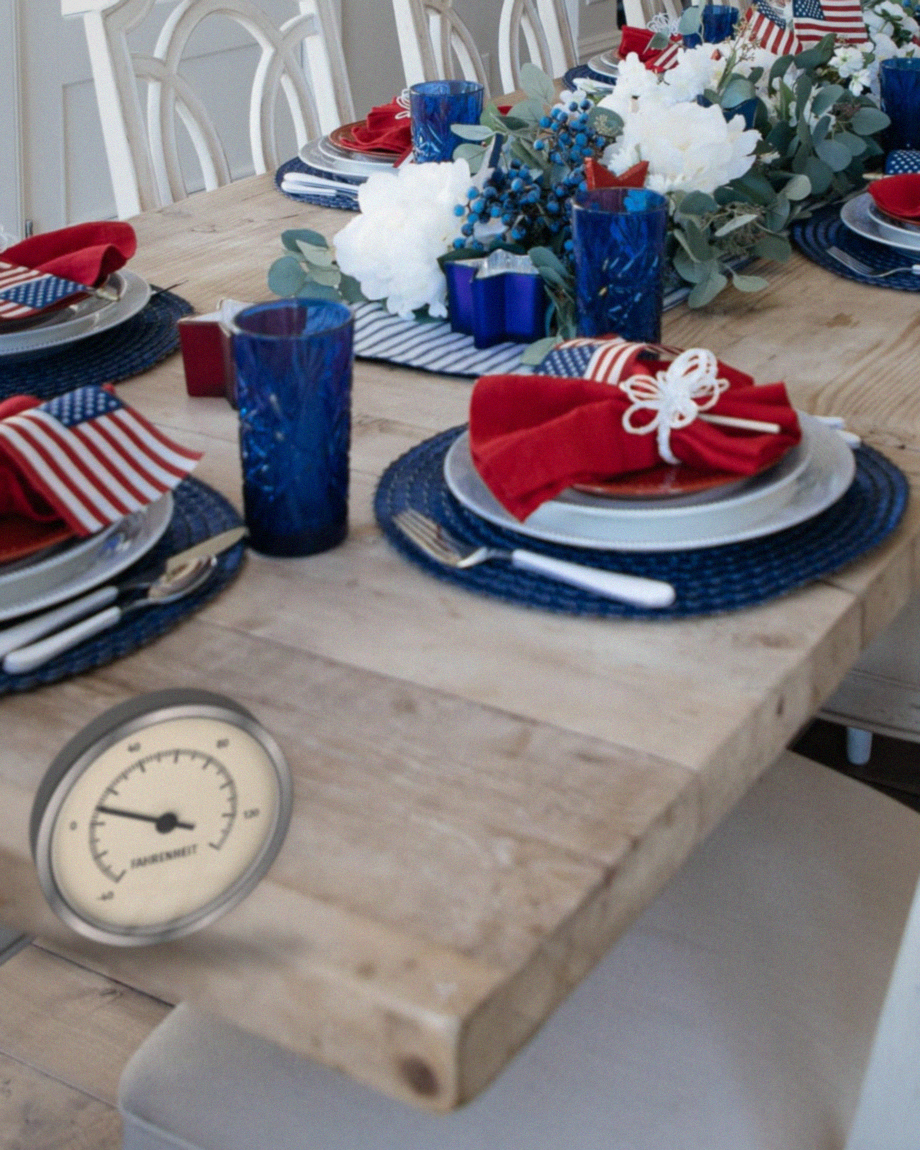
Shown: 10 °F
